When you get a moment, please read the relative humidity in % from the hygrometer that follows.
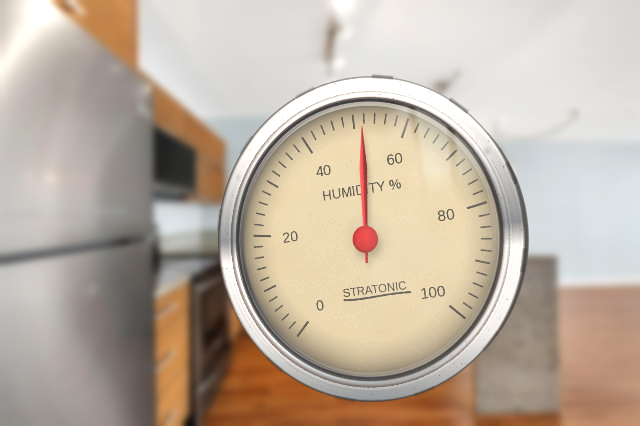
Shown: 52 %
